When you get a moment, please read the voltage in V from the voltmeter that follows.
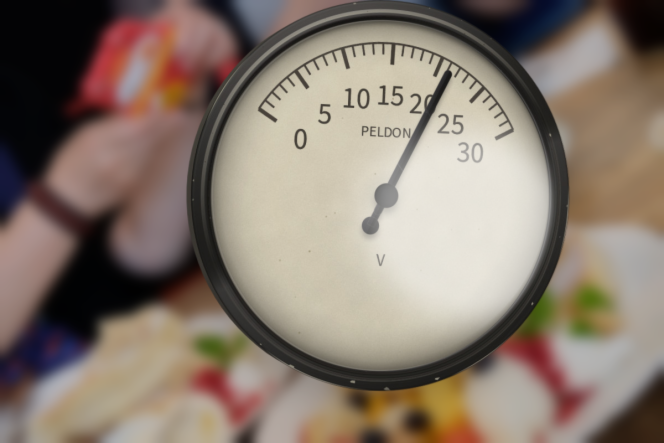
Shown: 21 V
